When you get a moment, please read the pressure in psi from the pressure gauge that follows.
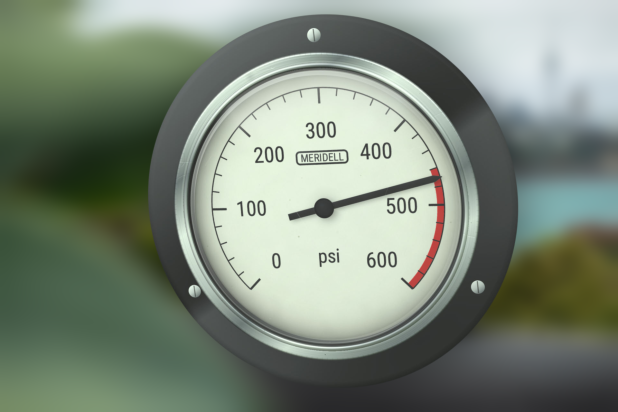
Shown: 470 psi
